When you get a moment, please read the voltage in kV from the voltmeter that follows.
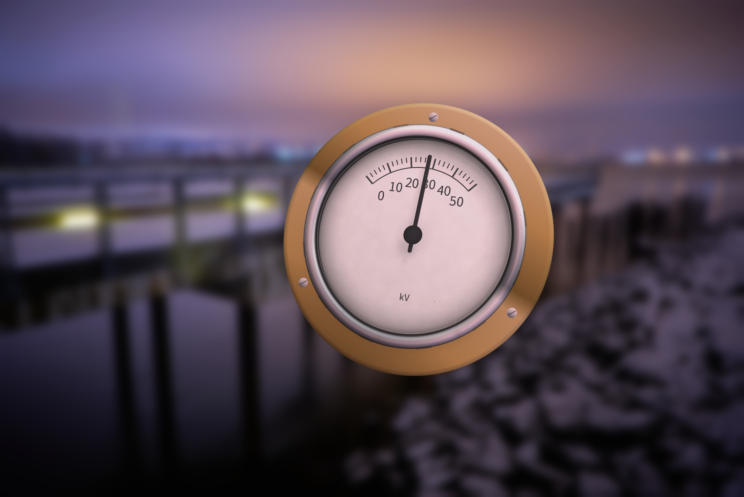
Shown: 28 kV
